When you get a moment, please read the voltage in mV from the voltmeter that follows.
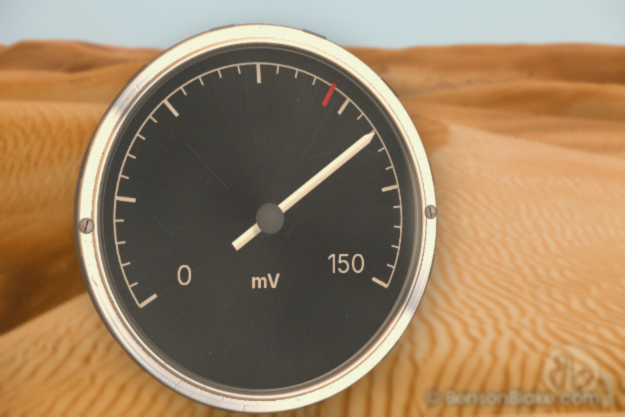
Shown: 110 mV
